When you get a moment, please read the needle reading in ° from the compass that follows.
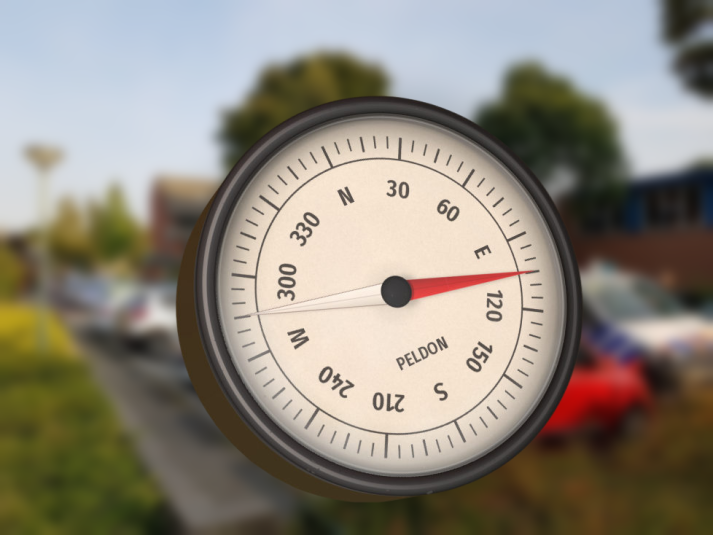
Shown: 105 °
